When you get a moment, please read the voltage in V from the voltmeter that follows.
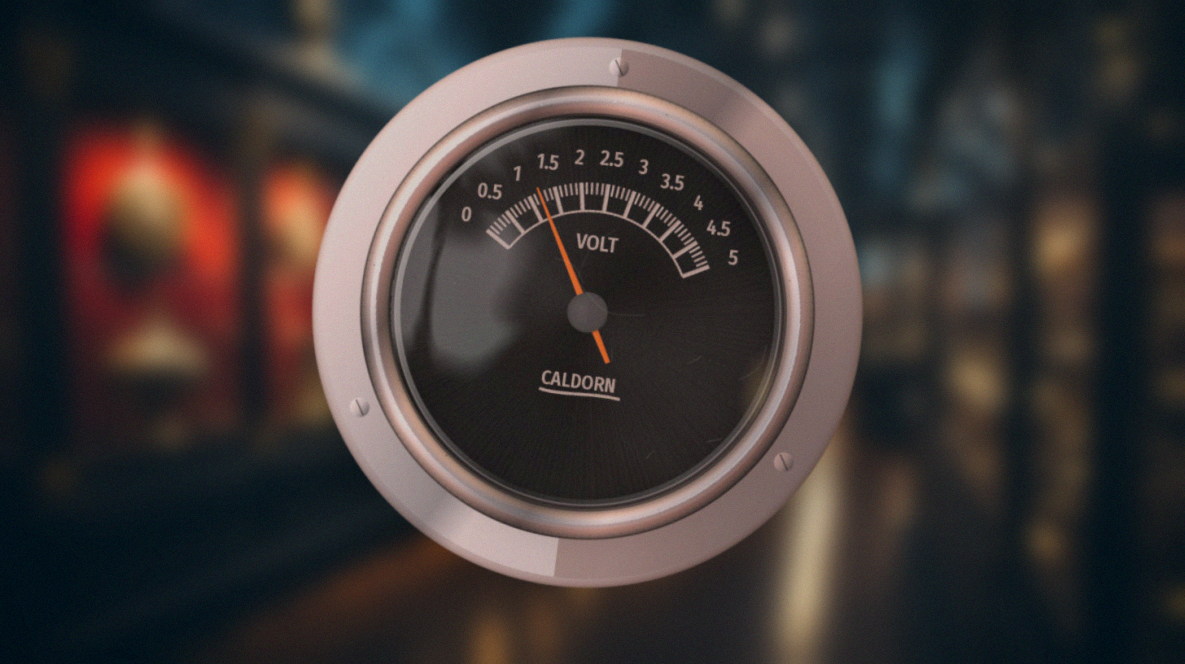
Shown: 1.2 V
